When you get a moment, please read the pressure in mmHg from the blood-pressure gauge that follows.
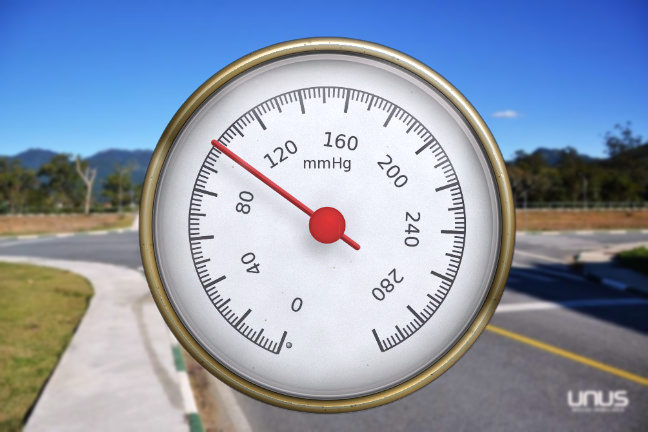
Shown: 100 mmHg
